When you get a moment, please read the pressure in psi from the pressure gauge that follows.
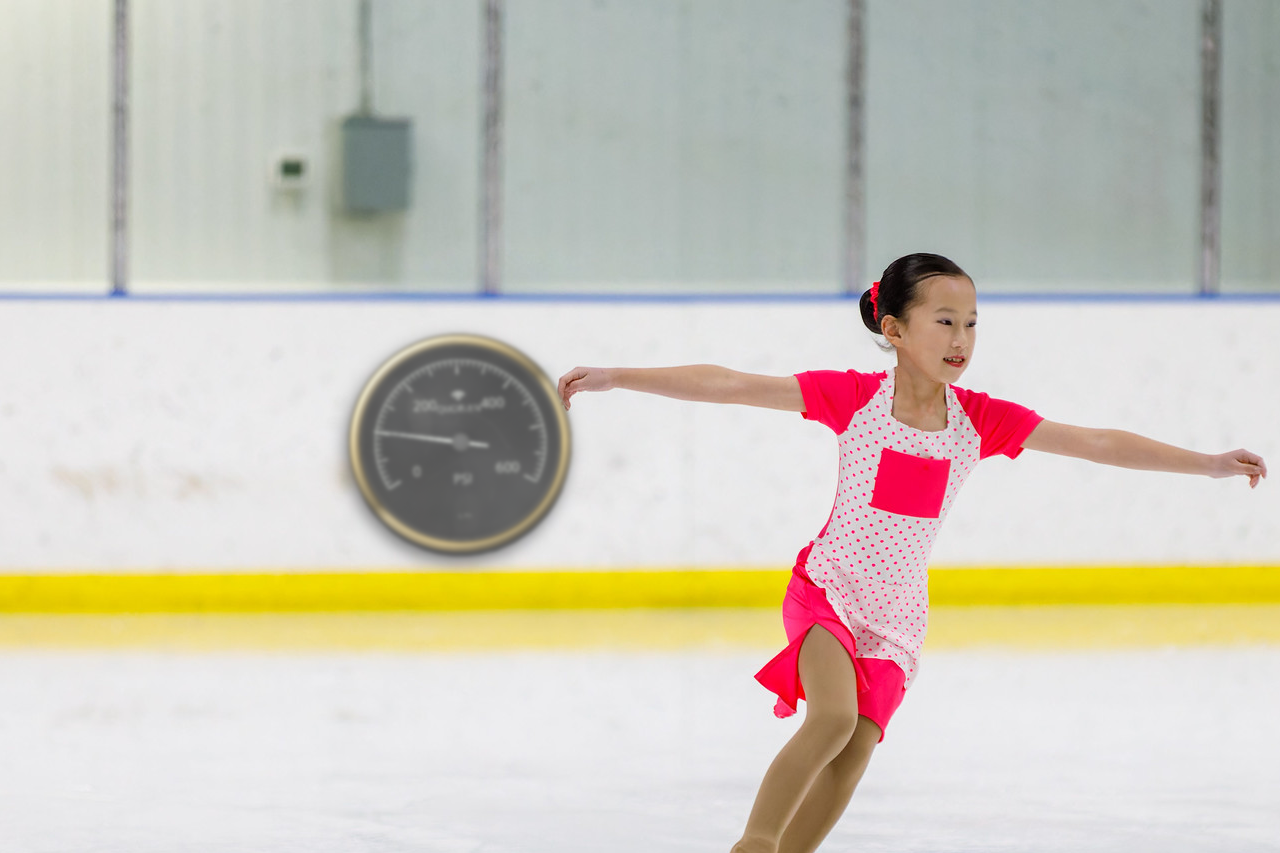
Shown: 100 psi
